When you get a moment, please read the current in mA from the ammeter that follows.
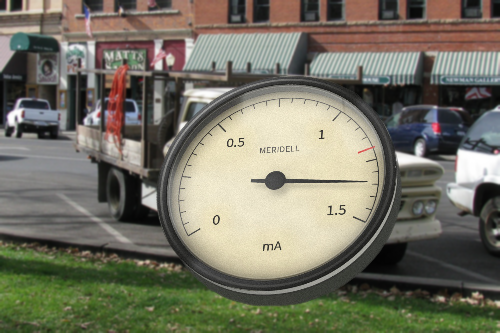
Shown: 1.35 mA
